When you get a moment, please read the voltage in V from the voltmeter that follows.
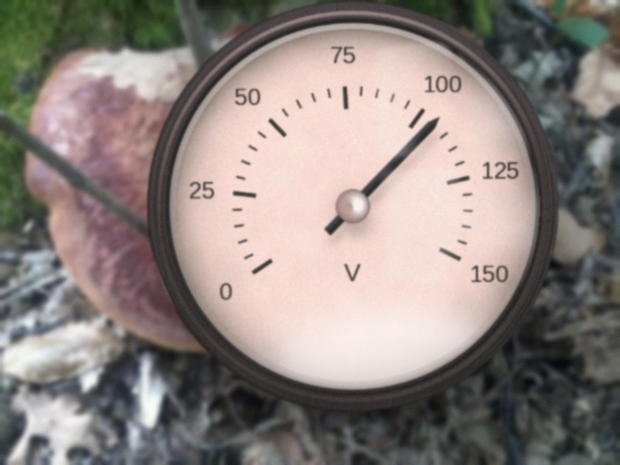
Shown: 105 V
